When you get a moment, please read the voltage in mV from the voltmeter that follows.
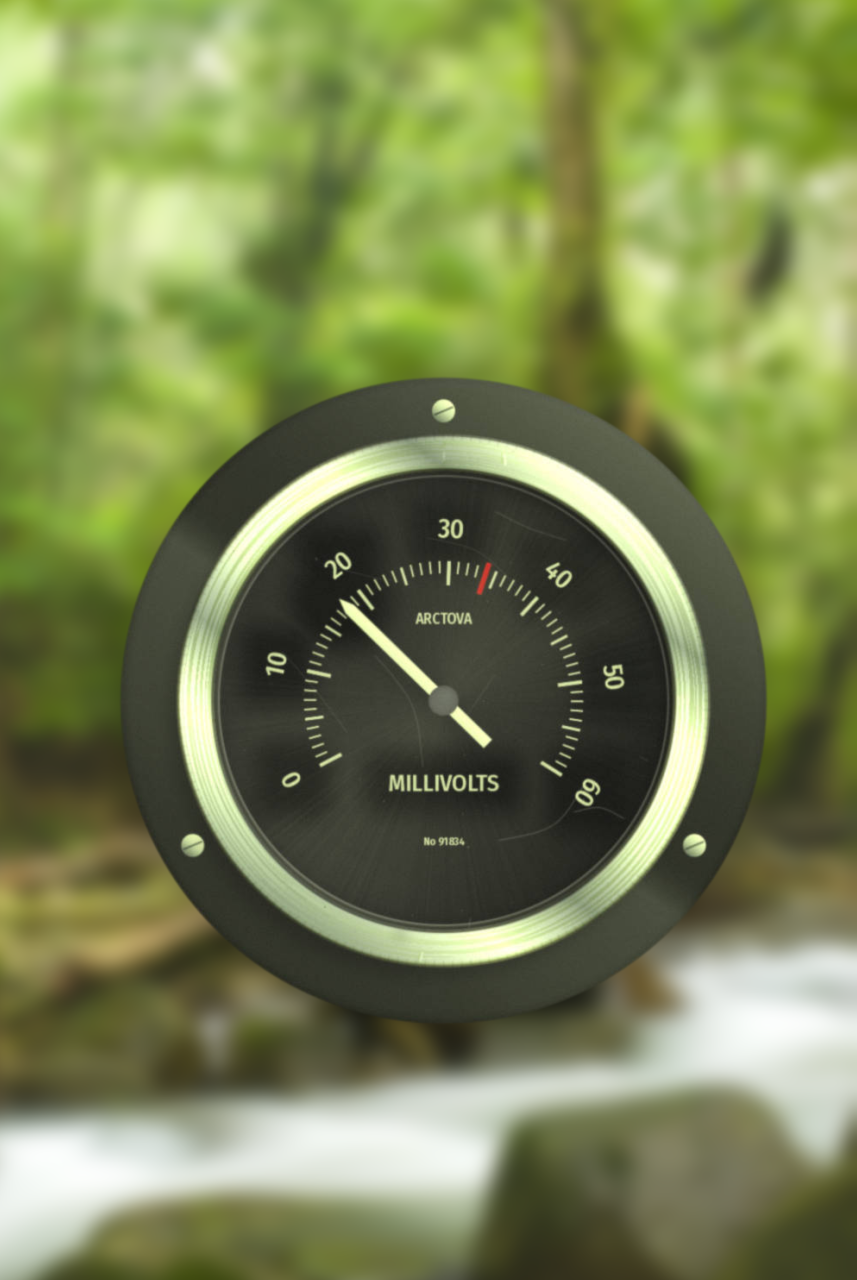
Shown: 18 mV
